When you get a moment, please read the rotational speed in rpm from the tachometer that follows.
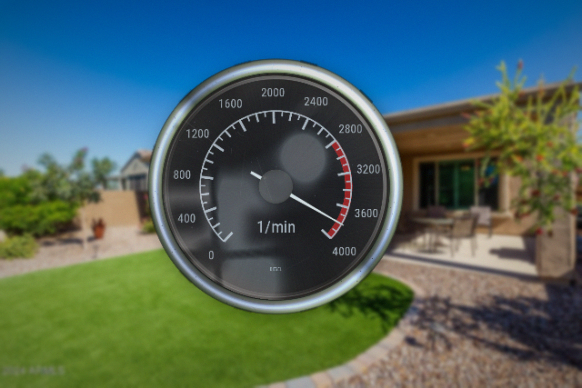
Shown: 3800 rpm
